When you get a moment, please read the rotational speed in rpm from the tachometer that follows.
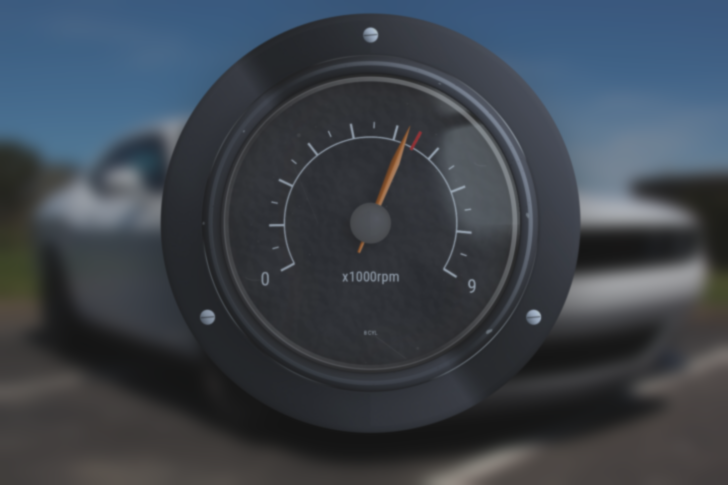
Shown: 5250 rpm
